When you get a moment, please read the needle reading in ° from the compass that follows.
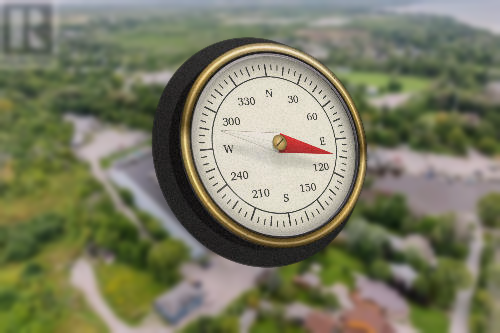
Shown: 105 °
